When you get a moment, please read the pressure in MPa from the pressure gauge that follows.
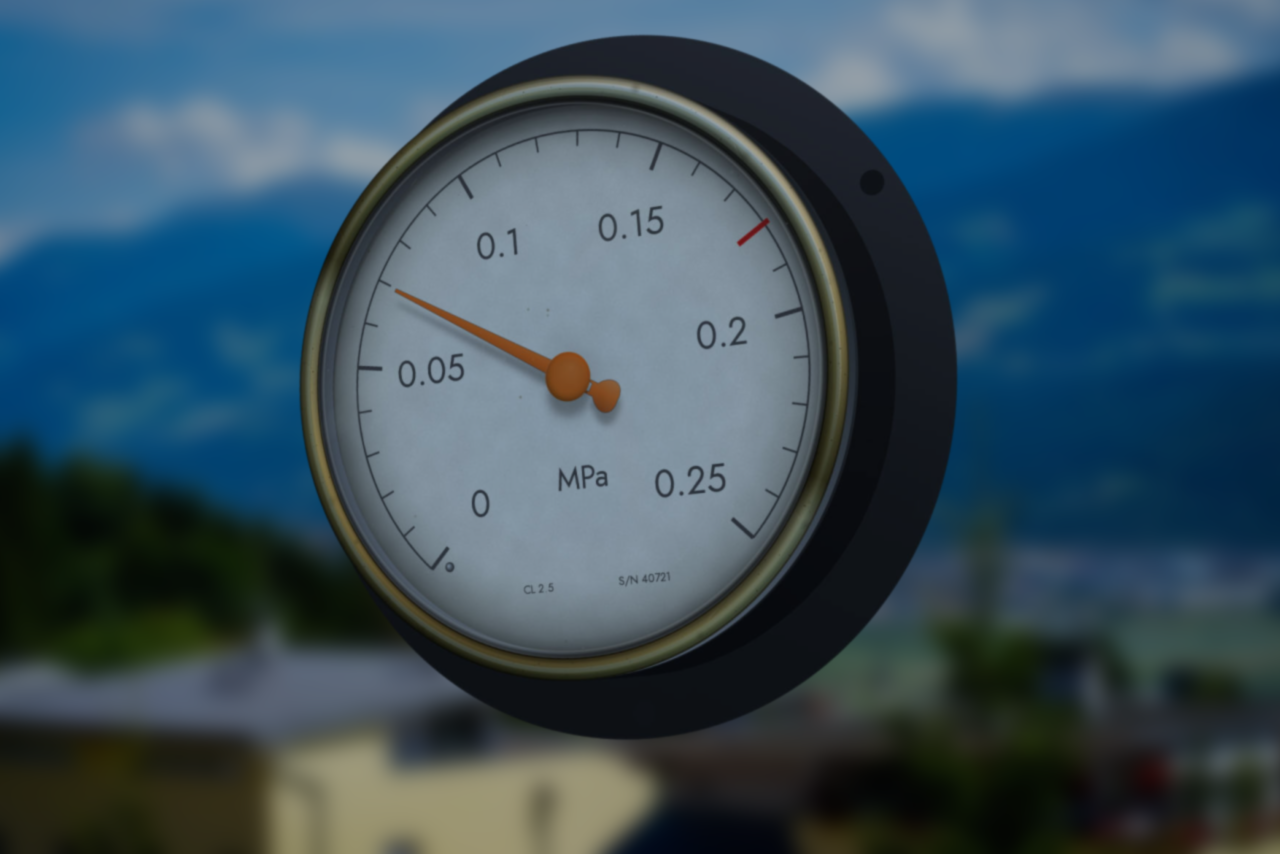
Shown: 0.07 MPa
